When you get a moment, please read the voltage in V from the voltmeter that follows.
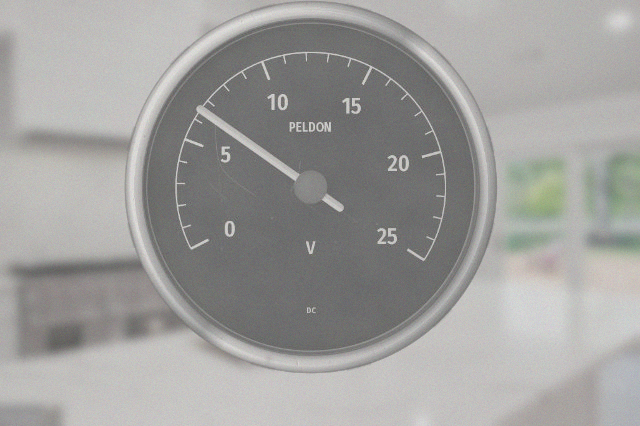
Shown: 6.5 V
